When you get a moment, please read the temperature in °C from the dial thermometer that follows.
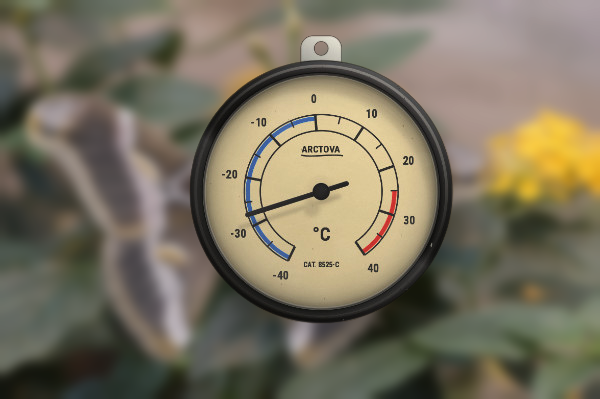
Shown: -27.5 °C
